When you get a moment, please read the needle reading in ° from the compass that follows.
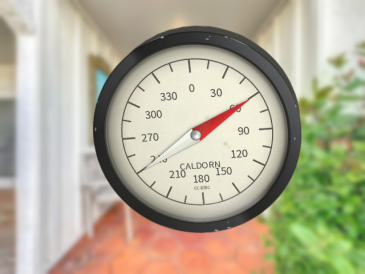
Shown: 60 °
